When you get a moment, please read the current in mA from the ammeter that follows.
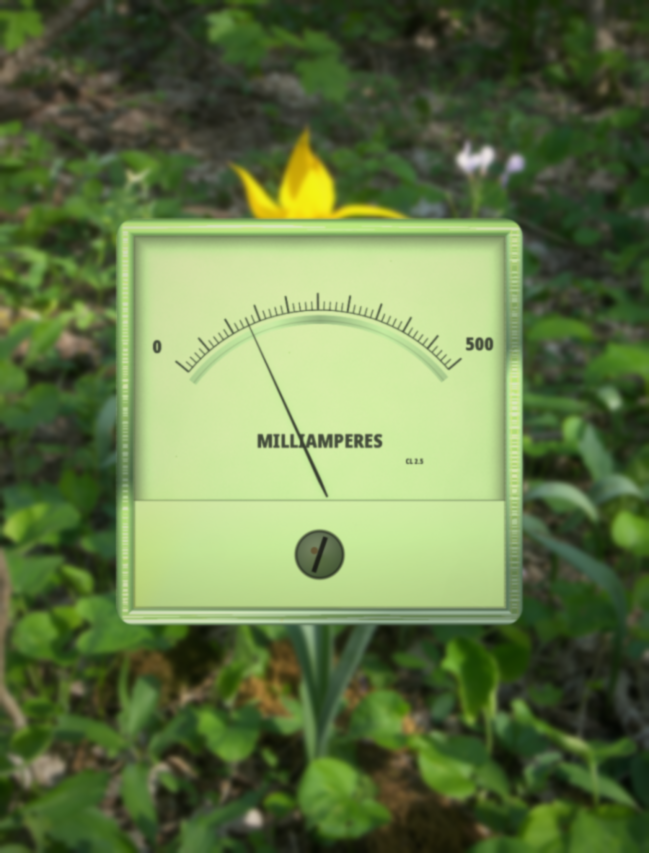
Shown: 130 mA
